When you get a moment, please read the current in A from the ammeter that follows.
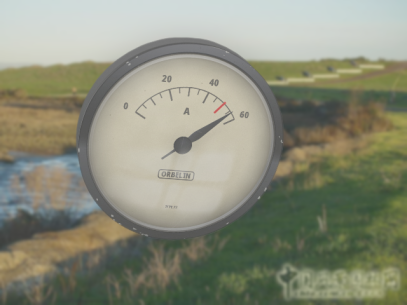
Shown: 55 A
